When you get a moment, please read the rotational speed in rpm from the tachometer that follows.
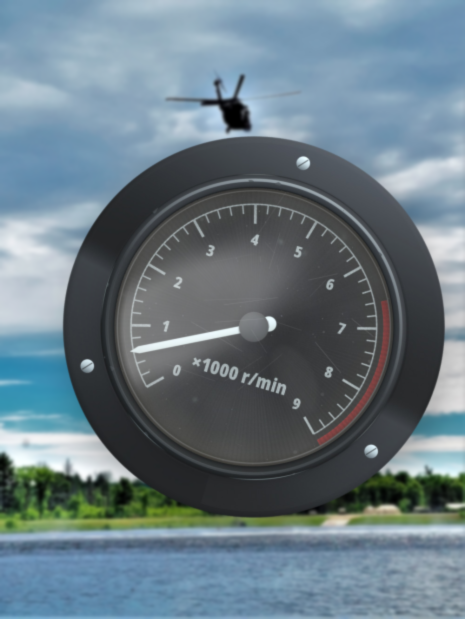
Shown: 600 rpm
